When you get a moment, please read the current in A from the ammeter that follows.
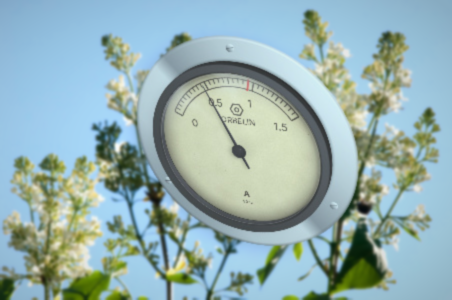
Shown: 0.5 A
